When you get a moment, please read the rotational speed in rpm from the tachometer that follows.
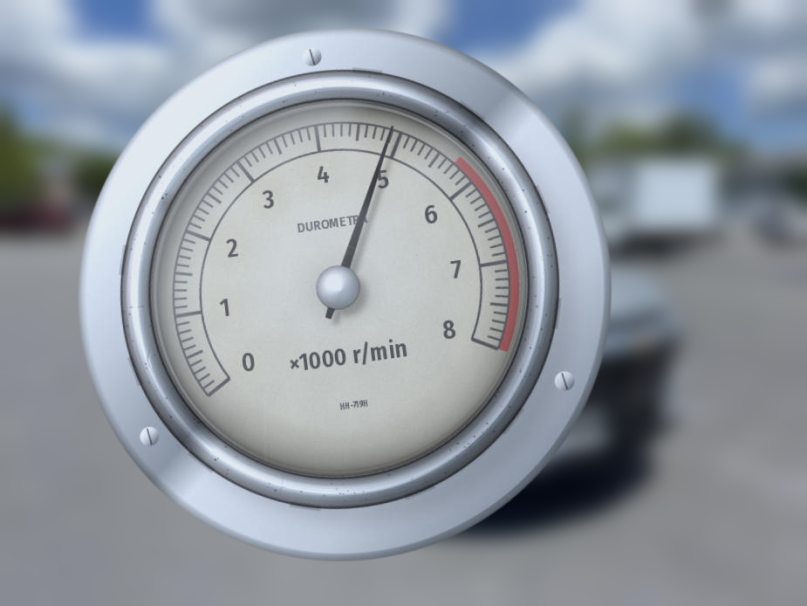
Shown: 4900 rpm
